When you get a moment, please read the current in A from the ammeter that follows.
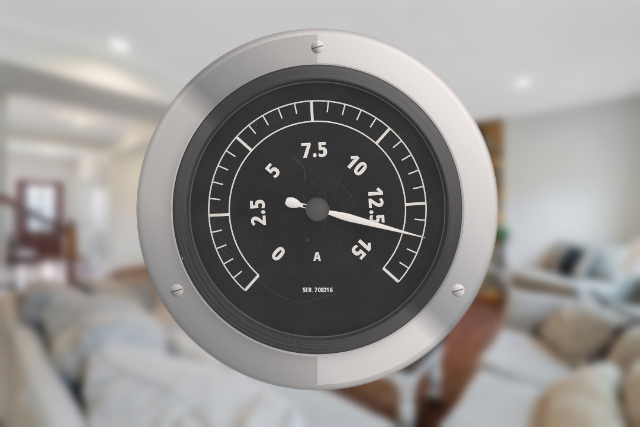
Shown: 13.5 A
